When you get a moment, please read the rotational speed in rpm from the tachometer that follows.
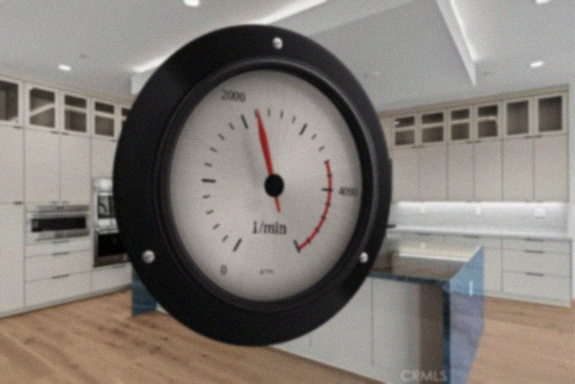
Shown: 2200 rpm
